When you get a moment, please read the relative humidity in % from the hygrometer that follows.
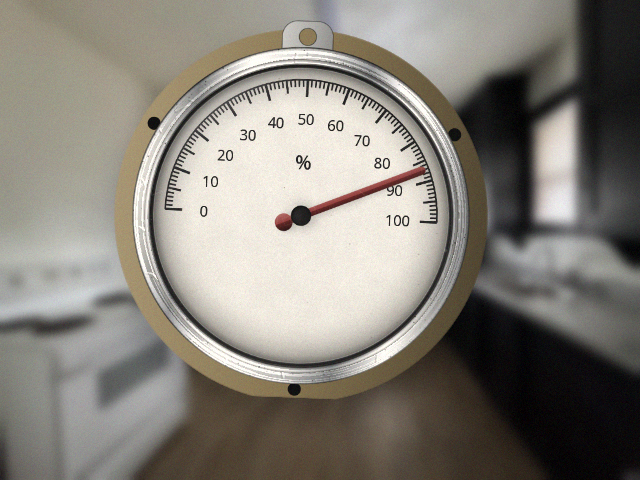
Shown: 87 %
